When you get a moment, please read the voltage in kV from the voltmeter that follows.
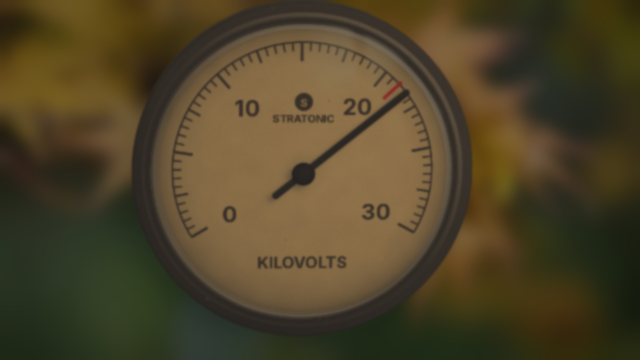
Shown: 21.5 kV
